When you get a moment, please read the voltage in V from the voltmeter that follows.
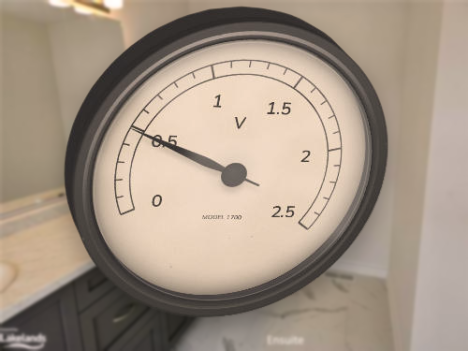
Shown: 0.5 V
